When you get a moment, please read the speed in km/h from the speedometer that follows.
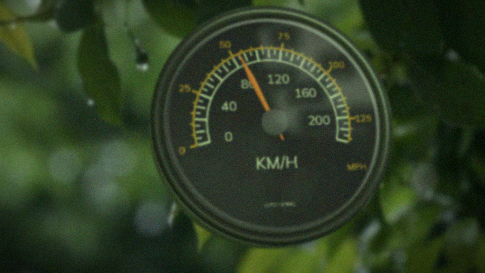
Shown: 85 km/h
